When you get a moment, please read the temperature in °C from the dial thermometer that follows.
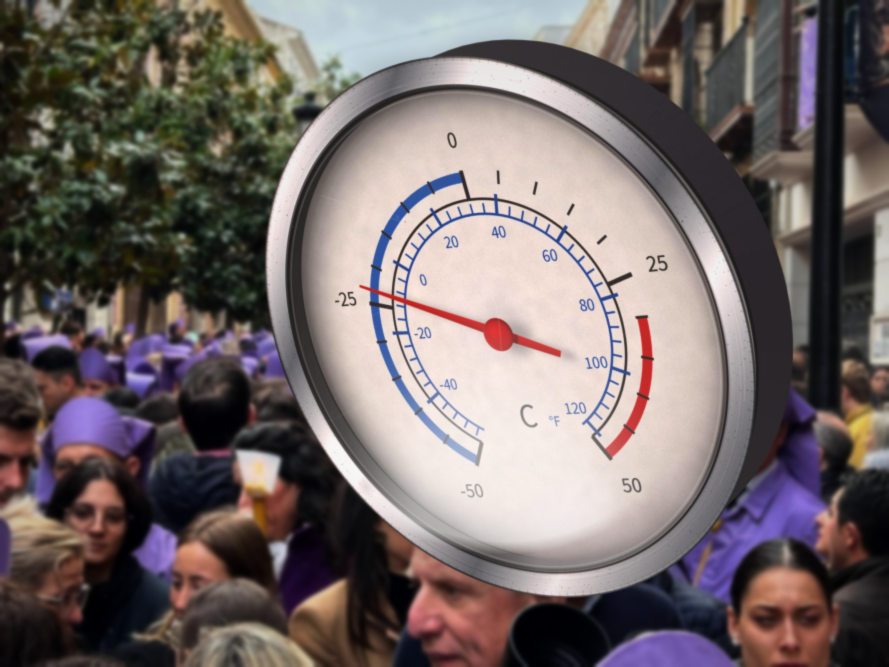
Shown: -22.5 °C
